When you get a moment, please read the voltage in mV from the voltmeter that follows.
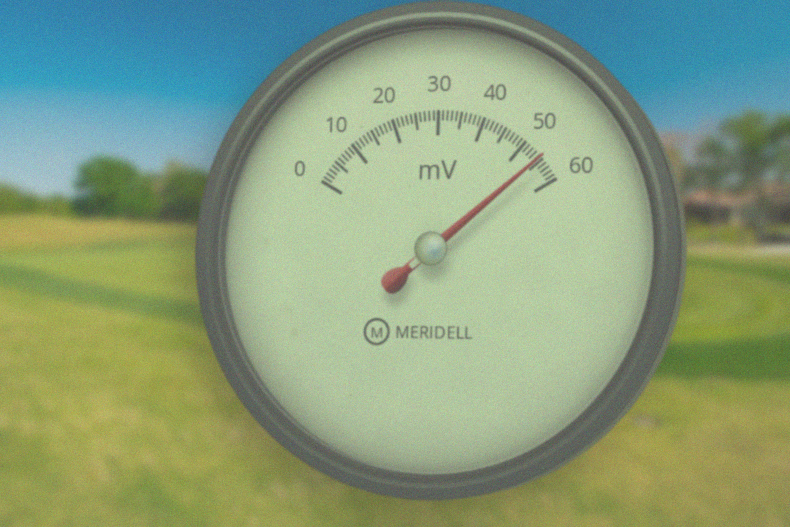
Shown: 55 mV
